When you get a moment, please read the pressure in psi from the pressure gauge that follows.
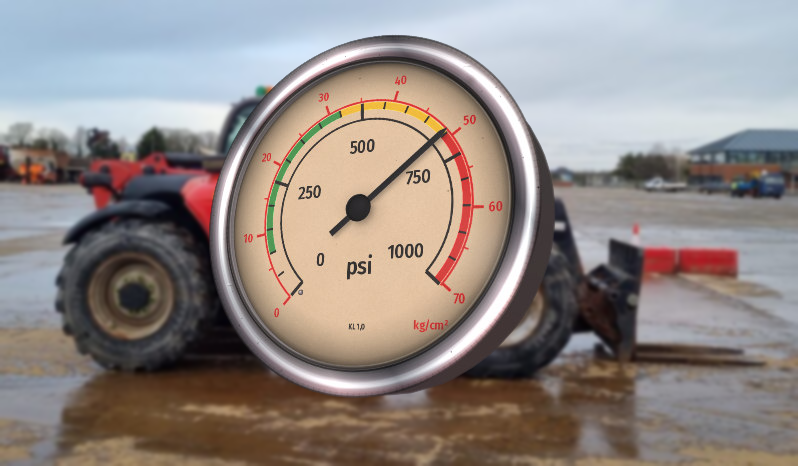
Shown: 700 psi
